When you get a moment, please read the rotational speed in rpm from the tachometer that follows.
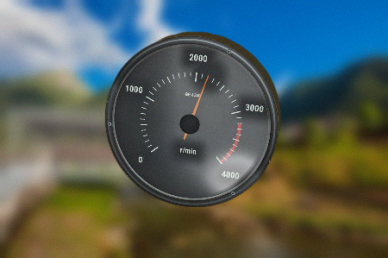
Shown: 2200 rpm
